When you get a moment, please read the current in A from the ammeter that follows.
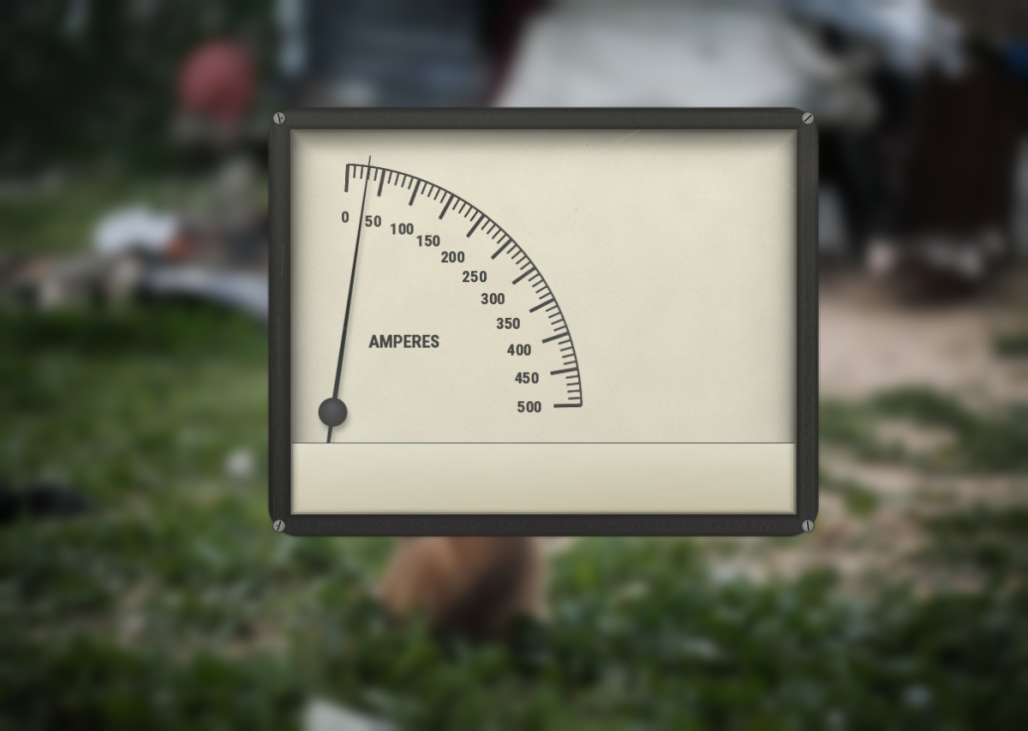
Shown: 30 A
